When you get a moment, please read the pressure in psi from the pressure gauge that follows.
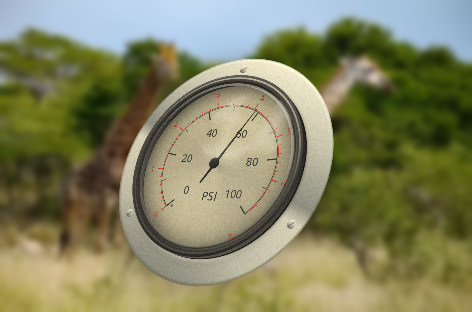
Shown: 60 psi
